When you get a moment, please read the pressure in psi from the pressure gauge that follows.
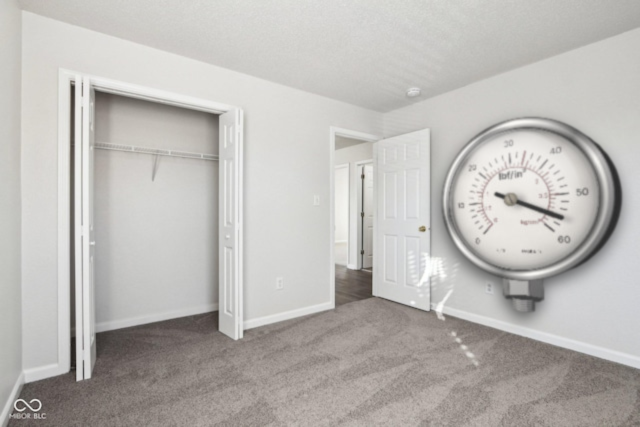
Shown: 56 psi
